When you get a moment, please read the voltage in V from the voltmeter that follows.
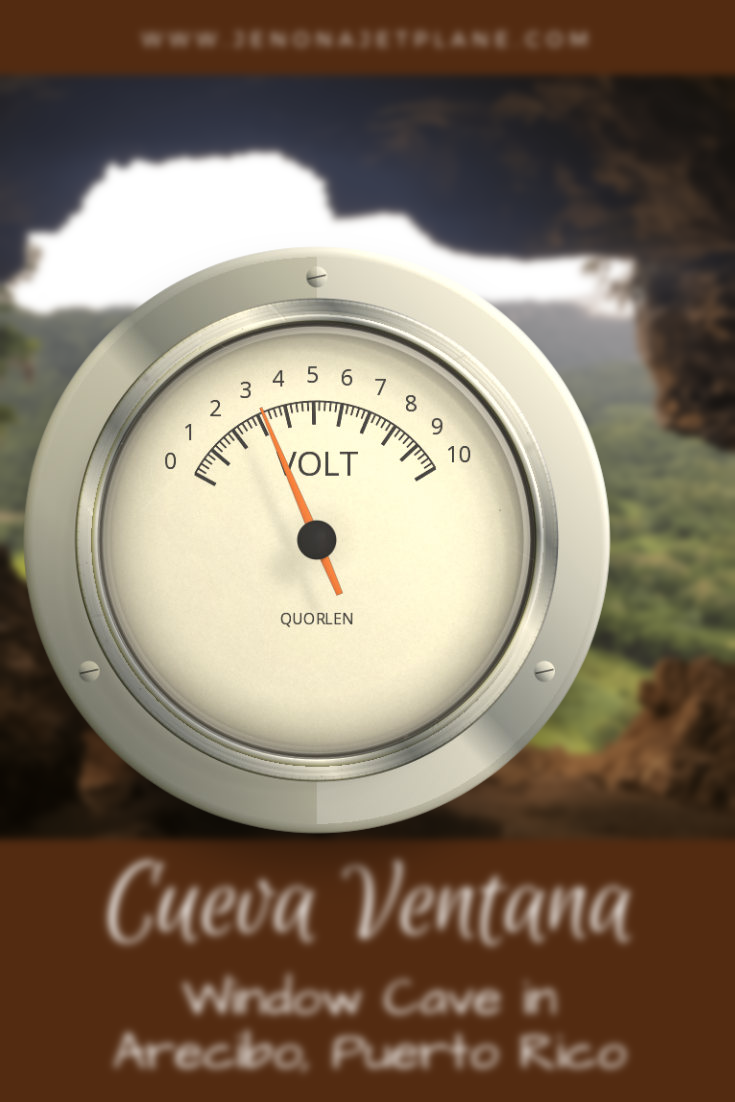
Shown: 3.2 V
